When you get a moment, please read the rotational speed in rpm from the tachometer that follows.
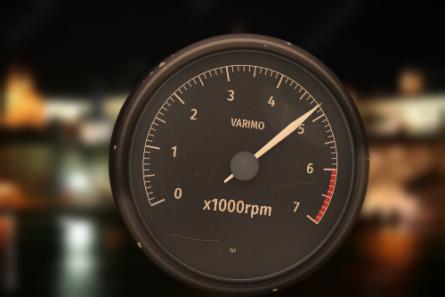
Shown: 4800 rpm
